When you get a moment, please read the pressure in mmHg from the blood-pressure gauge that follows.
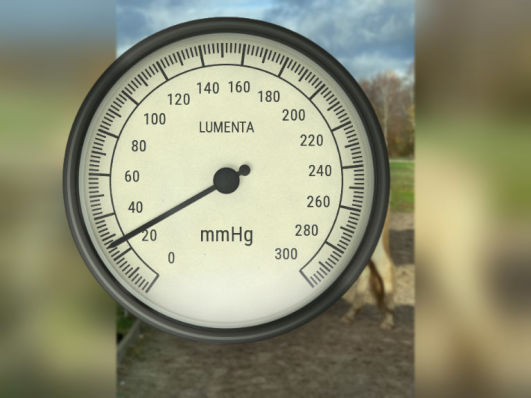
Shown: 26 mmHg
